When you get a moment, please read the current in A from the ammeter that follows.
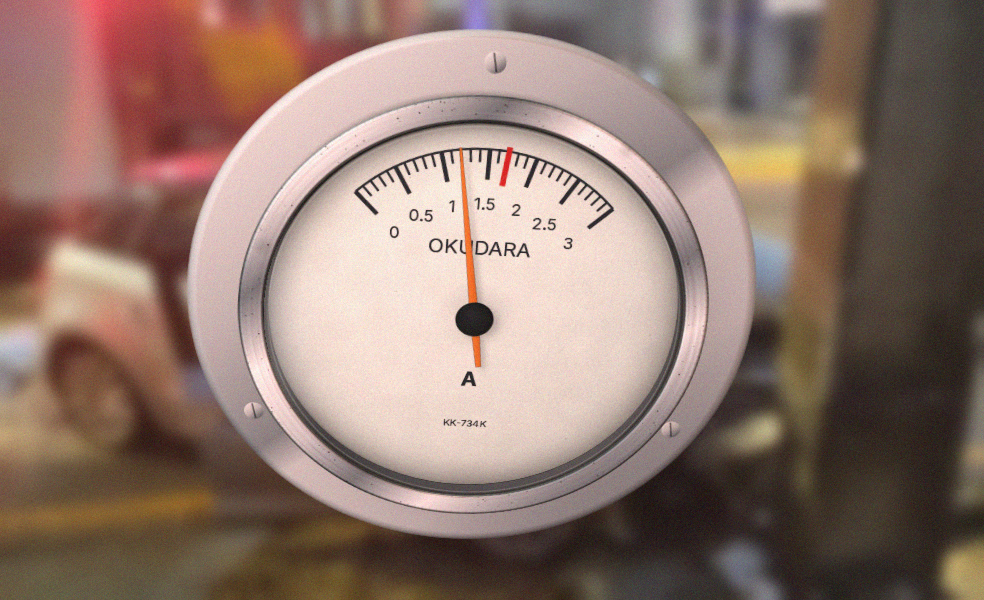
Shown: 1.2 A
